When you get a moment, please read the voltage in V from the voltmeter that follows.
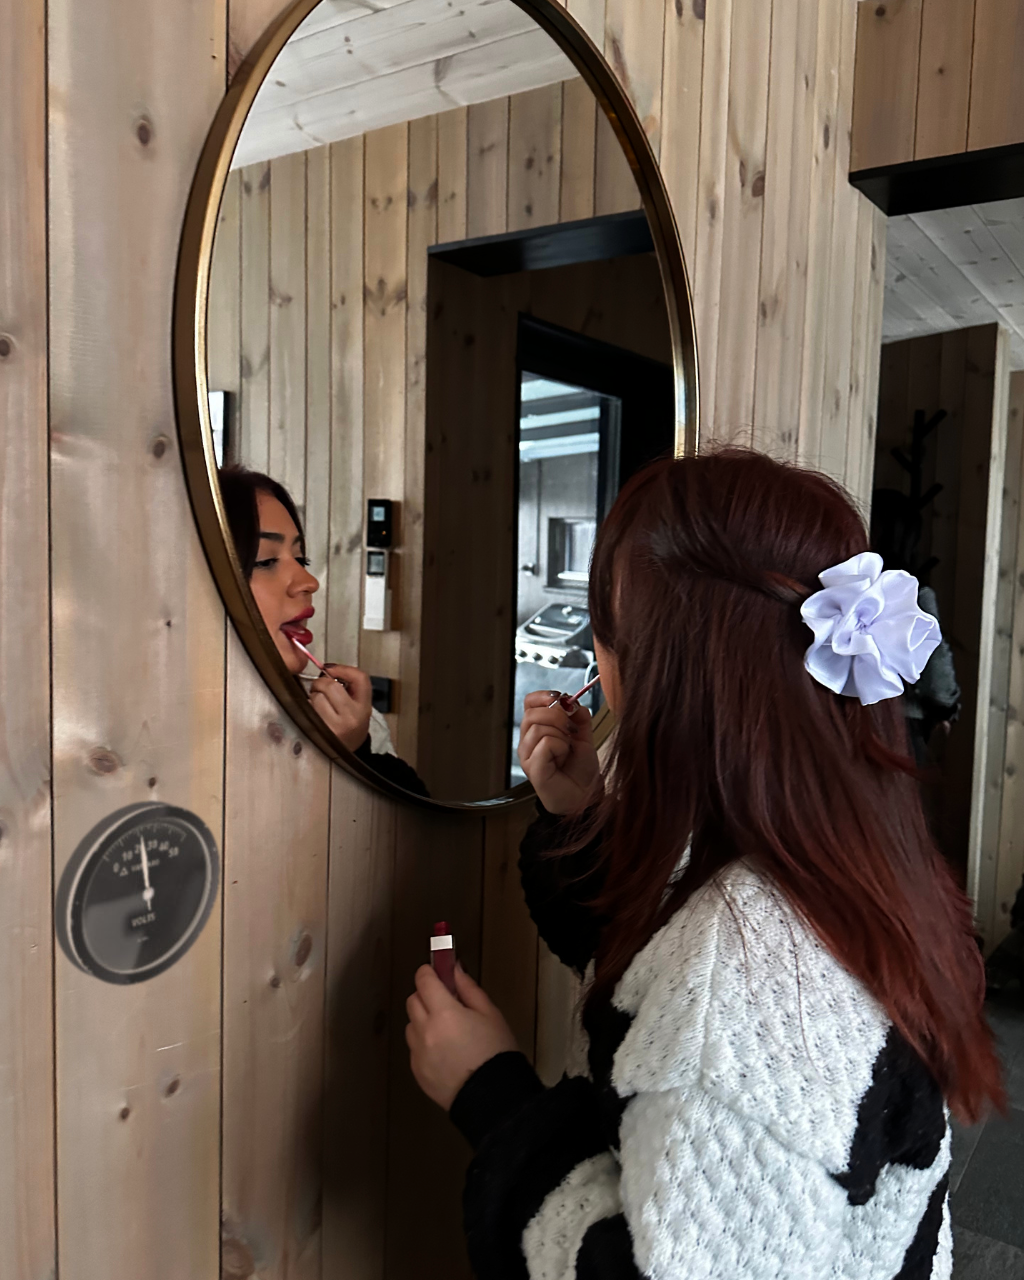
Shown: 20 V
